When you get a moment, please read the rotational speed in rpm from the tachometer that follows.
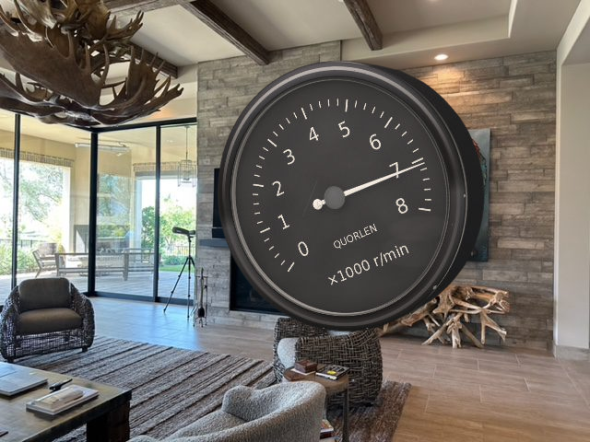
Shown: 7100 rpm
